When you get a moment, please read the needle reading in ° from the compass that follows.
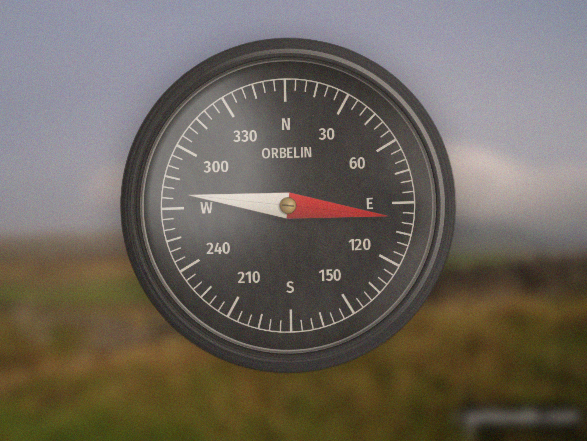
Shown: 97.5 °
